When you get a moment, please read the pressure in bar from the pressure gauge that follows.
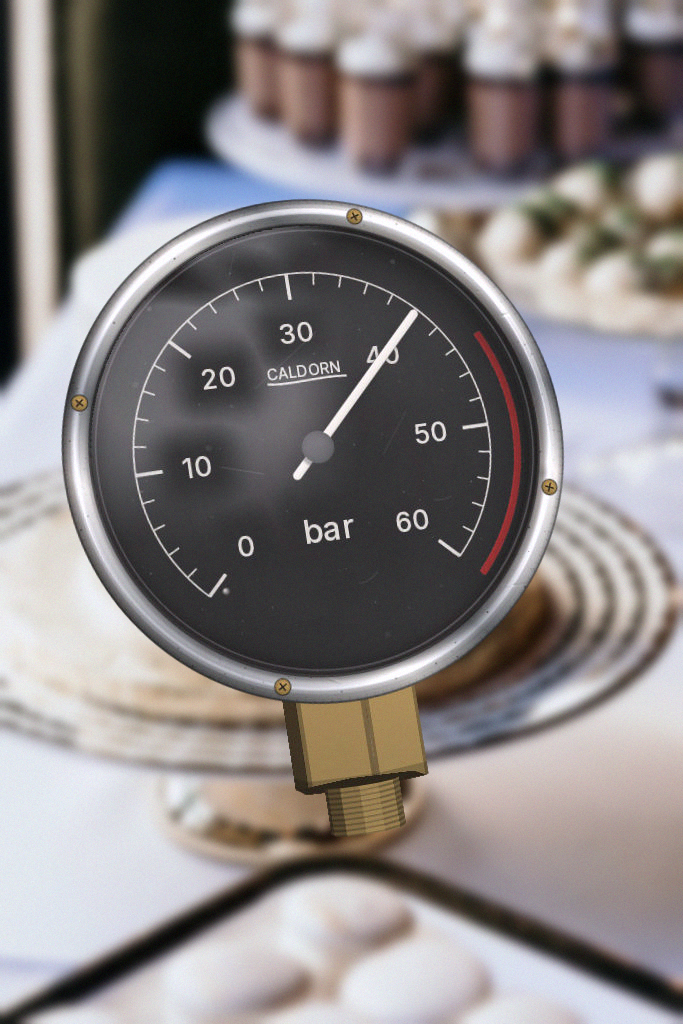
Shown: 40 bar
